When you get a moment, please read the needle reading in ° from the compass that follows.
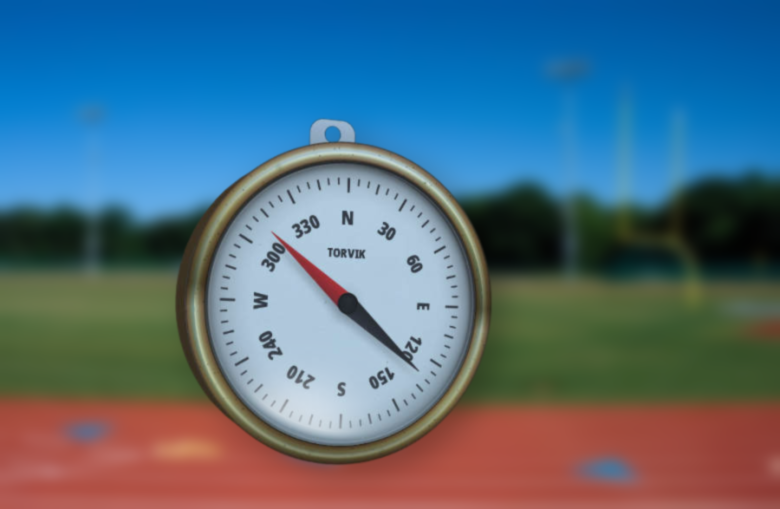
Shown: 310 °
